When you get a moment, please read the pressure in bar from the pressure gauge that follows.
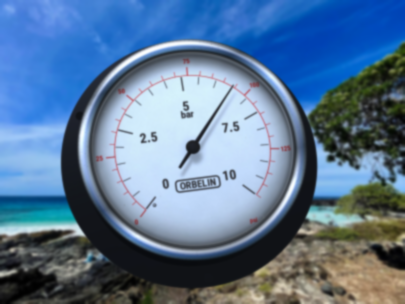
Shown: 6.5 bar
